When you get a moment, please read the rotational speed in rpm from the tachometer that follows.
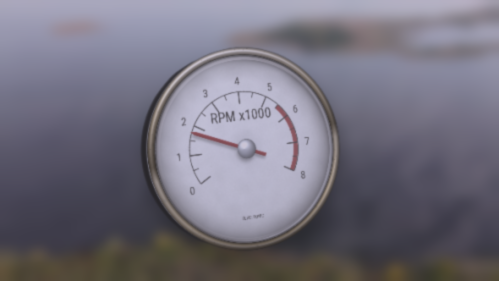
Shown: 1750 rpm
